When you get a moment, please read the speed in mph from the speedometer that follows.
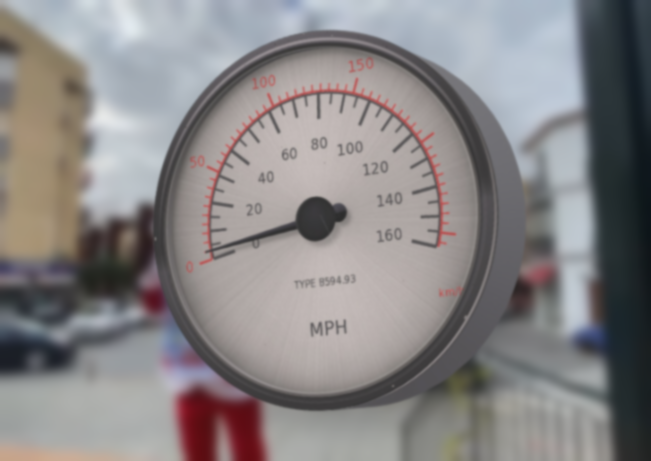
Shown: 2.5 mph
